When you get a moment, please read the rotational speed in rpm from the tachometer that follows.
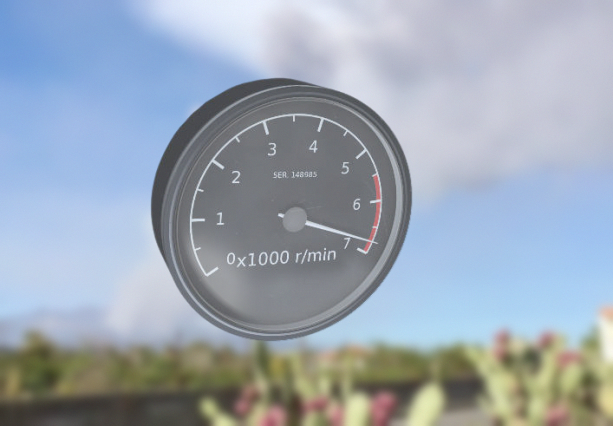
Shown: 6750 rpm
